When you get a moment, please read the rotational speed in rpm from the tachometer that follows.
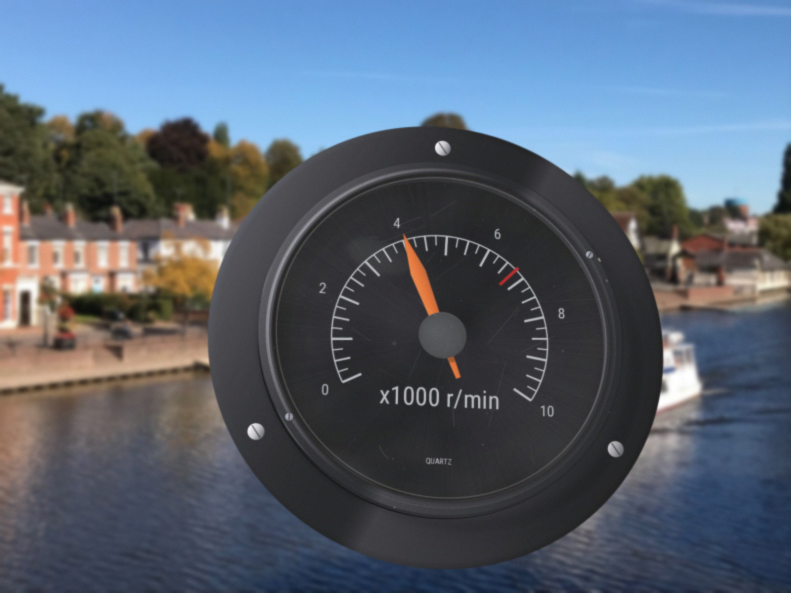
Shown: 4000 rpm
